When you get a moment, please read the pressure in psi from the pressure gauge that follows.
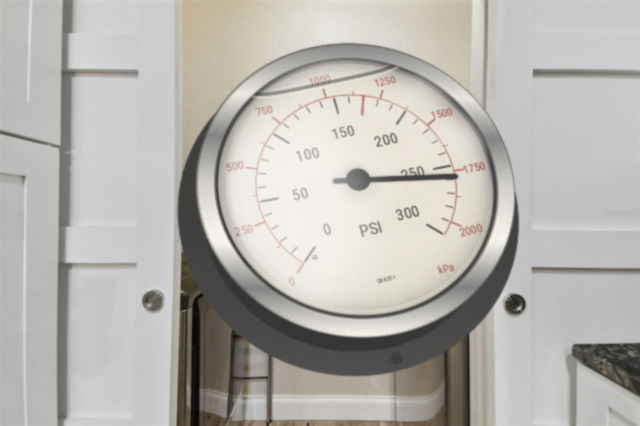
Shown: 260 psi
